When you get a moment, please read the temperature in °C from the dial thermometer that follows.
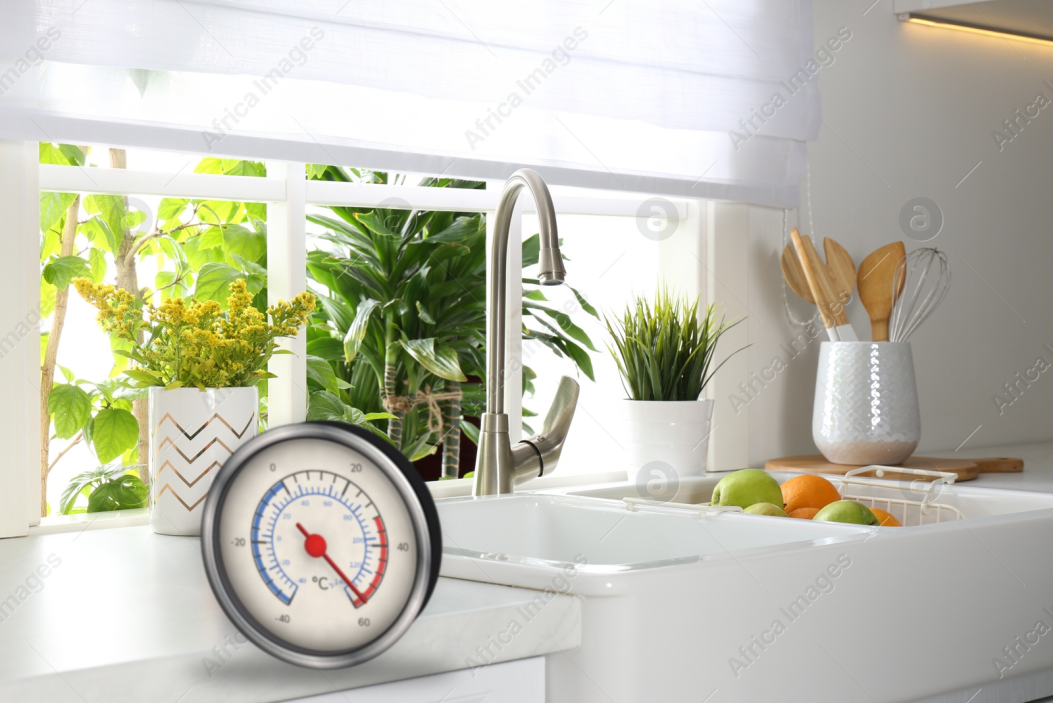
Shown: 56 °C
